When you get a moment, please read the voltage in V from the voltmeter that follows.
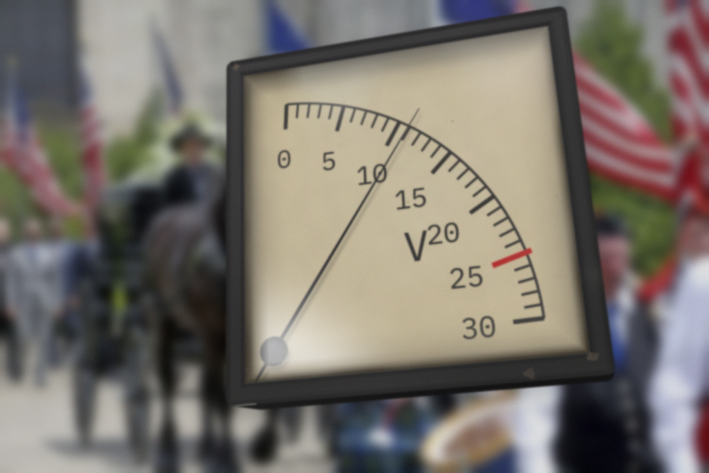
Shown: 11 V
